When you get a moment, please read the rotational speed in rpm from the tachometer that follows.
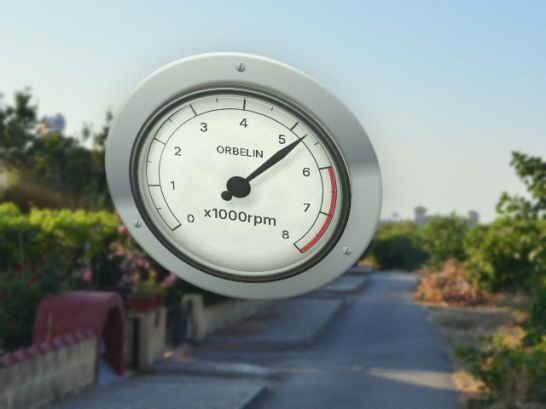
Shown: 5250 rpm
